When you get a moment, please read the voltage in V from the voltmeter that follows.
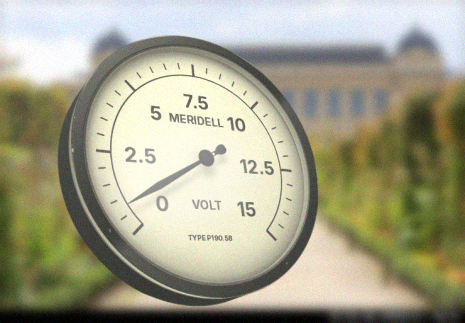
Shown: 0.75 V
